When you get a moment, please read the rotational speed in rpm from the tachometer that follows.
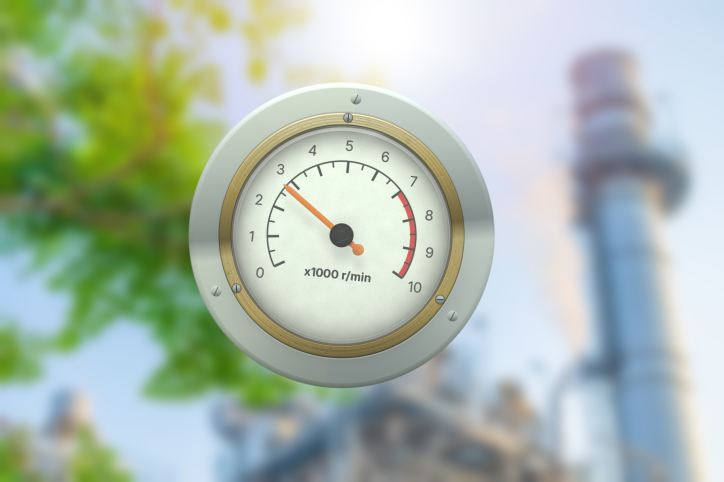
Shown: 2750 rpm
